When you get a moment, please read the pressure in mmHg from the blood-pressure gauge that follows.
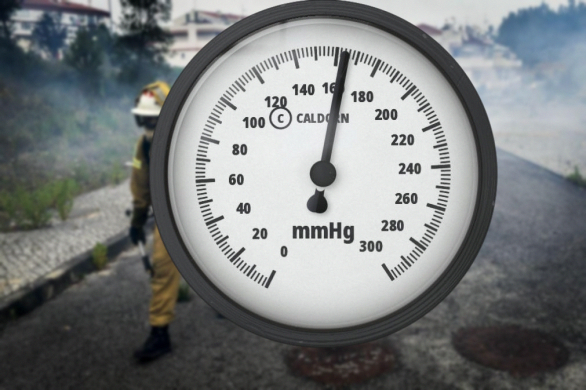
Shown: 164 mmHg
